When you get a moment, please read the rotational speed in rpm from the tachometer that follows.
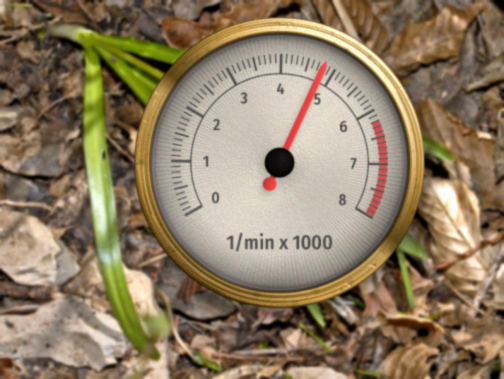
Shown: 4800 rpm
